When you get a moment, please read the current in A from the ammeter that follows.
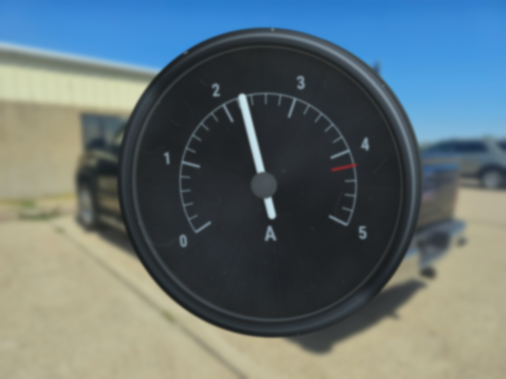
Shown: 2.3 A
